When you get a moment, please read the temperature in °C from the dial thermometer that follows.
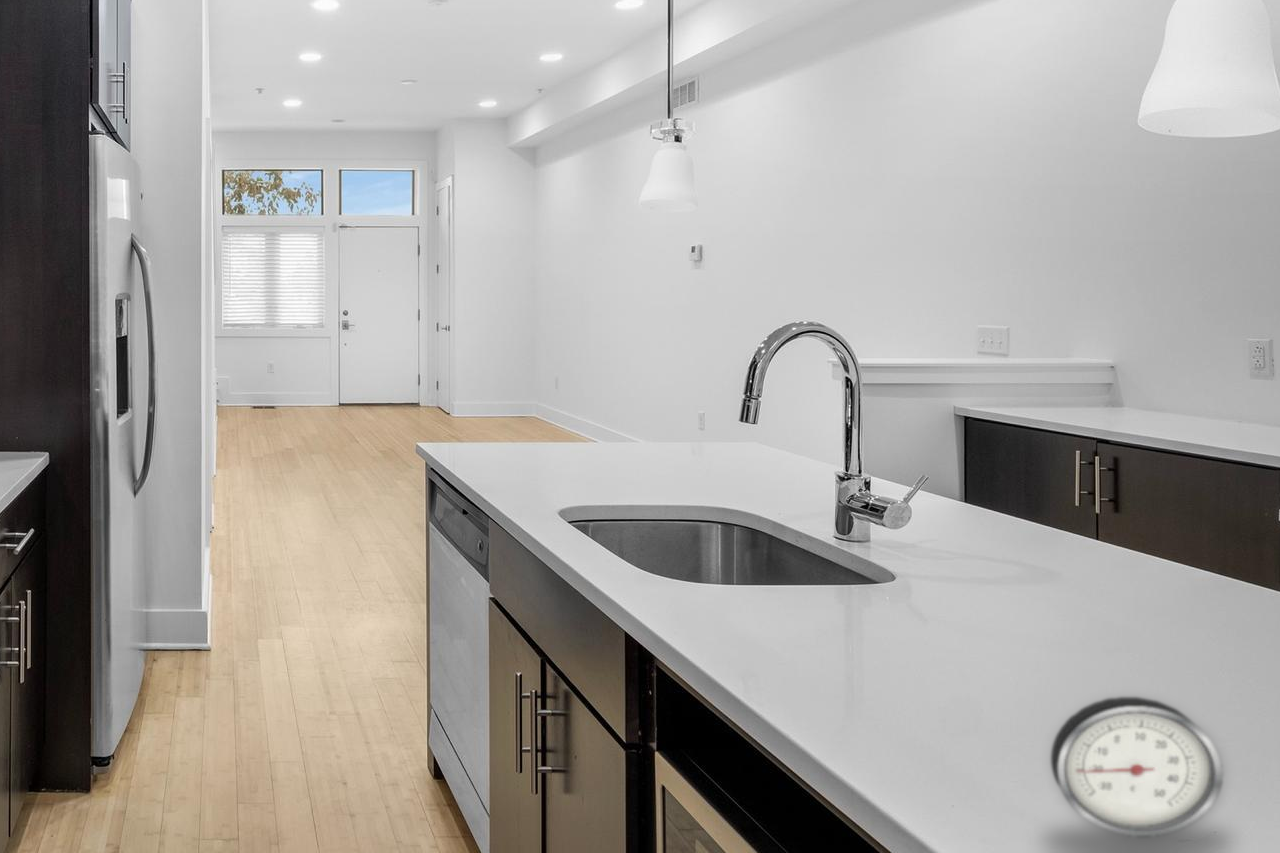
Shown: -20 °C
